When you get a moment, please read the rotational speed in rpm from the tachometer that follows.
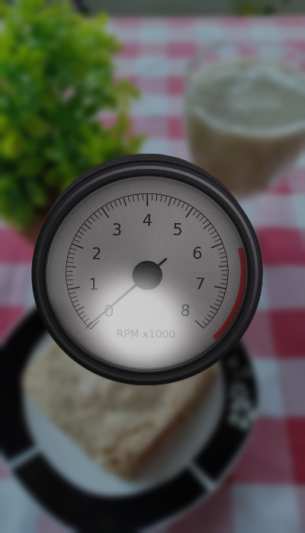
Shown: 100 rpm
